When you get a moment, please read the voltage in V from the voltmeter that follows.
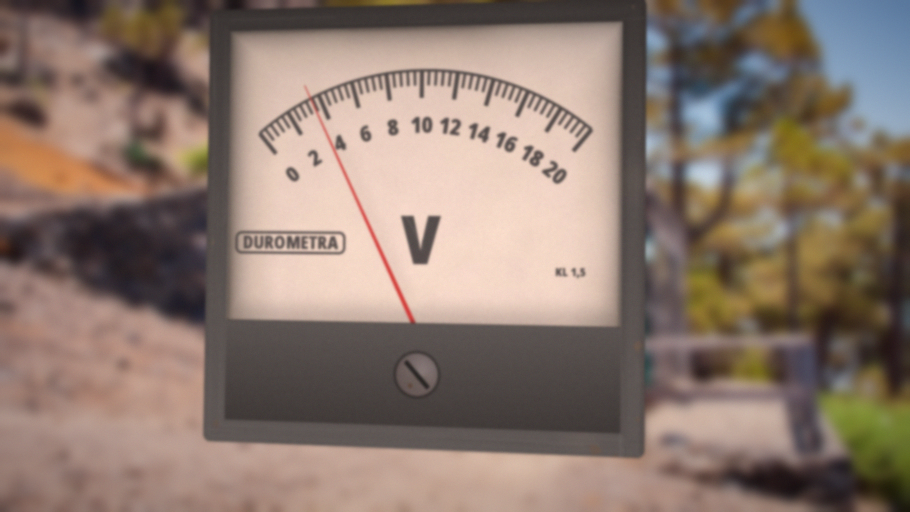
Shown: 3.6 V
